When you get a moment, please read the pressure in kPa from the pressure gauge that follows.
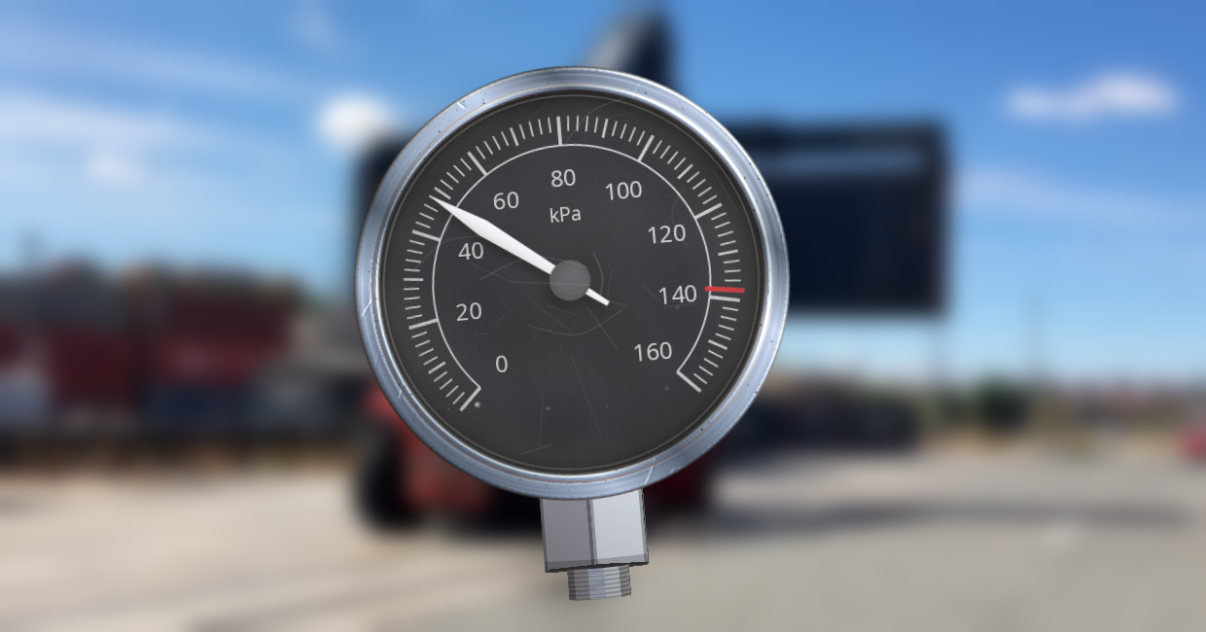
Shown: 48 kPa
